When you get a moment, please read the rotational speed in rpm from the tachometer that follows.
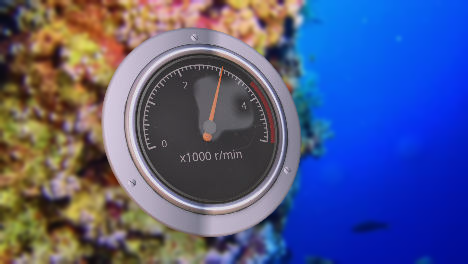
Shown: 3000 rpm
